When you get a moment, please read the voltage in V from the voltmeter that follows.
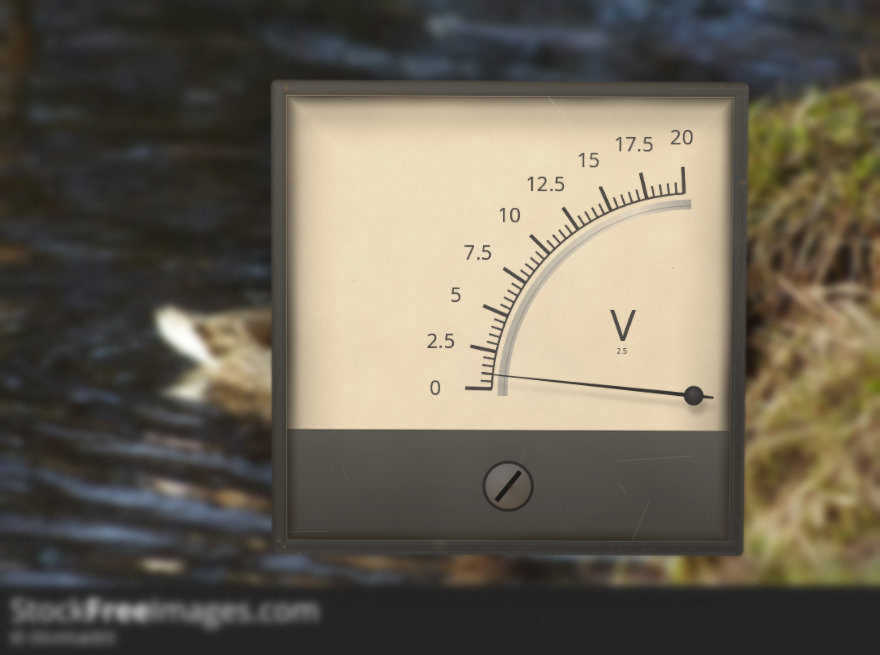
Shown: 1 V
